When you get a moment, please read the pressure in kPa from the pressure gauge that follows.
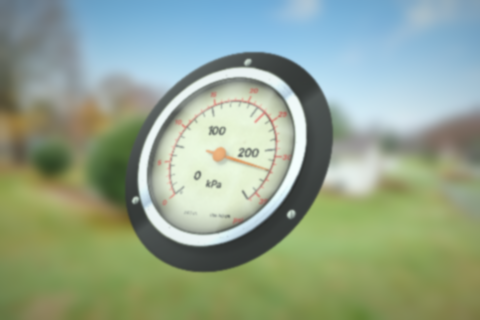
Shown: 220 kPa
